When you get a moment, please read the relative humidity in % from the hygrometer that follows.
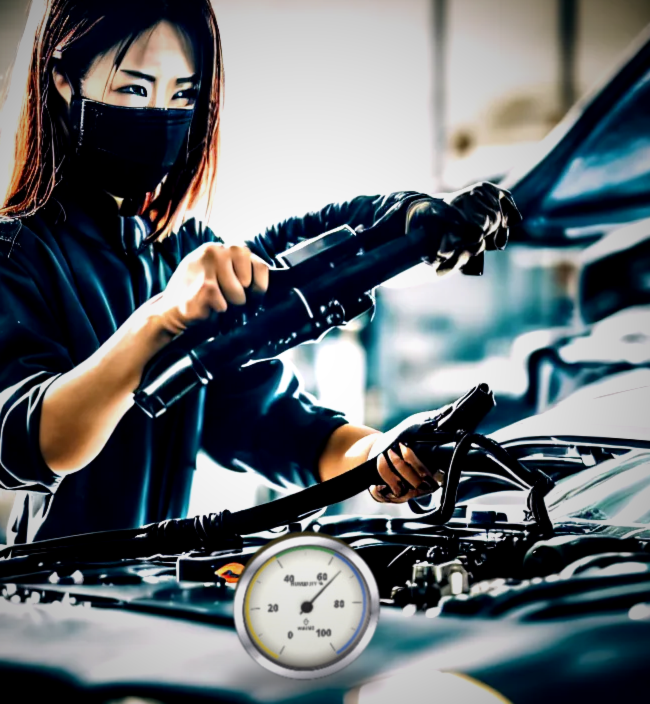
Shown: 65 %
